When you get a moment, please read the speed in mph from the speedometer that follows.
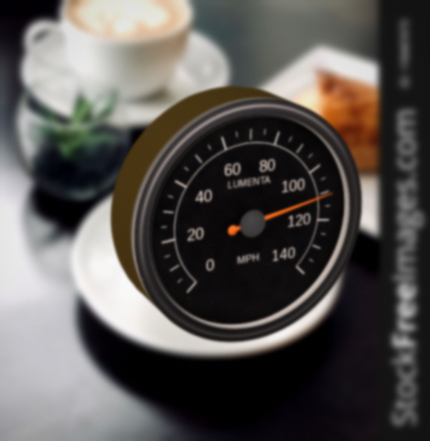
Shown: 110 mph
